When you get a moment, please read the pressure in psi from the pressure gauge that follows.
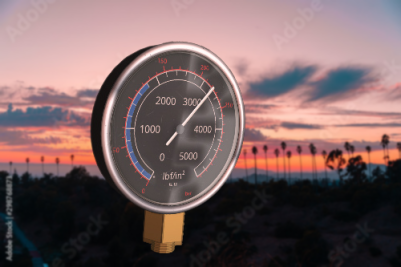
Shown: 3200 psi
